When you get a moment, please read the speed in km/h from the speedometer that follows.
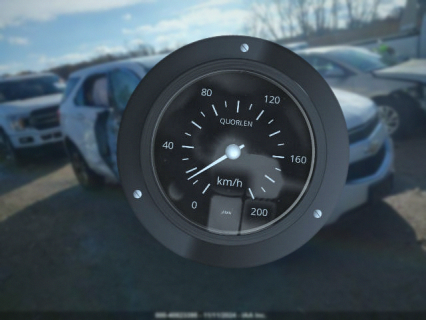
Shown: 15 km/h
